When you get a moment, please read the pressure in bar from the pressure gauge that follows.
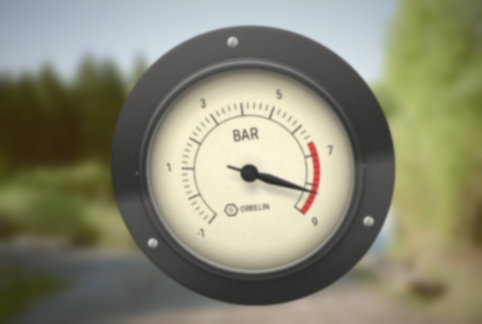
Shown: 8.2 bar
